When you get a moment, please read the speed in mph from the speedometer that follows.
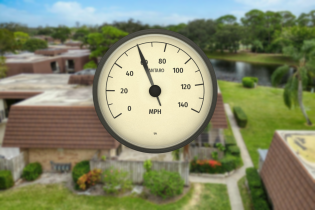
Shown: 60 mph
